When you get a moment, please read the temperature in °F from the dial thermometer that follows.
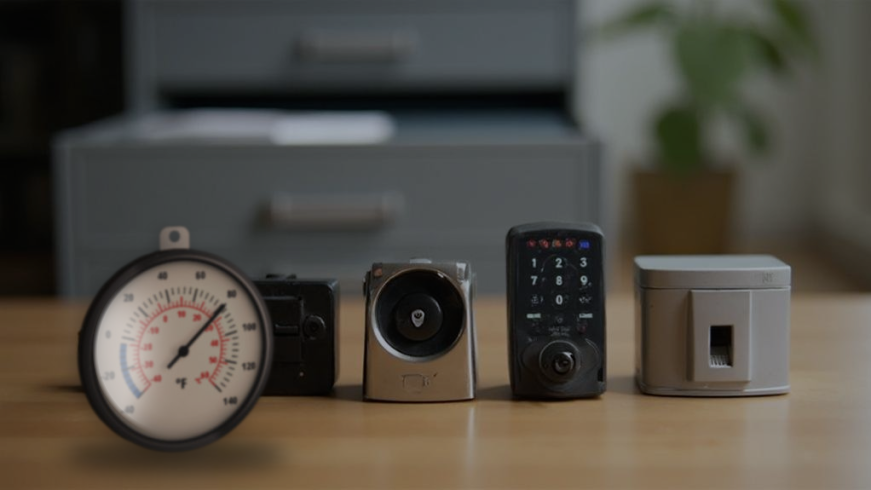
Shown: 80 °F
